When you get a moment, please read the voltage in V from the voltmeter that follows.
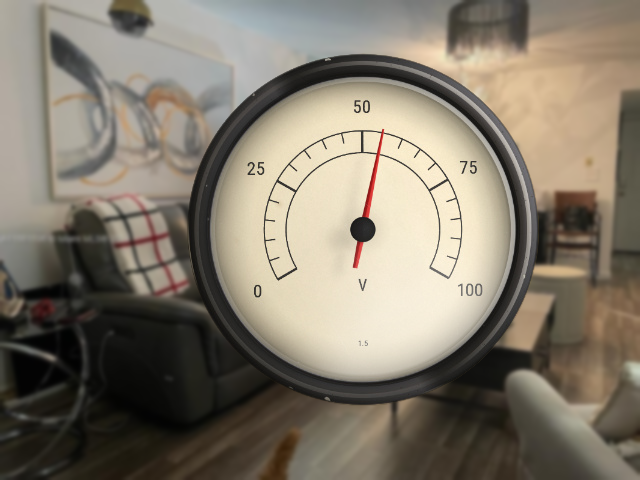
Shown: 55 V
